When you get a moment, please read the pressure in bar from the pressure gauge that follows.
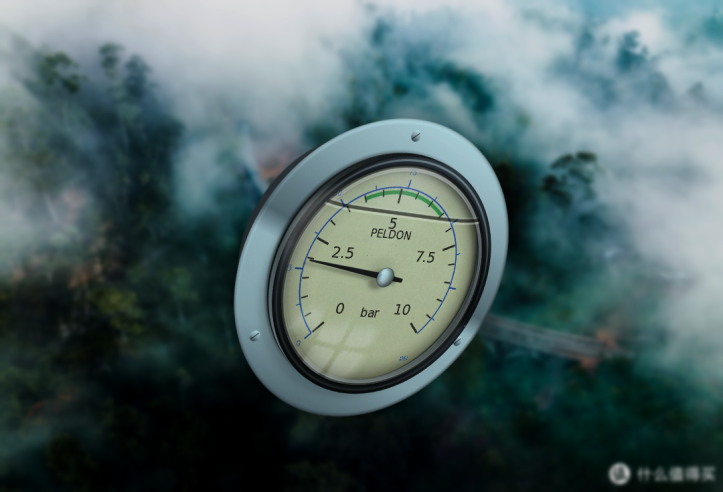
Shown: 2 bar
